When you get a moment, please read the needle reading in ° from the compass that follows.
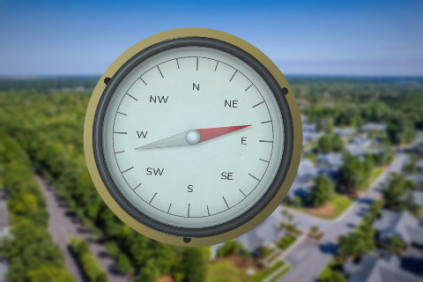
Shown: 75 °
